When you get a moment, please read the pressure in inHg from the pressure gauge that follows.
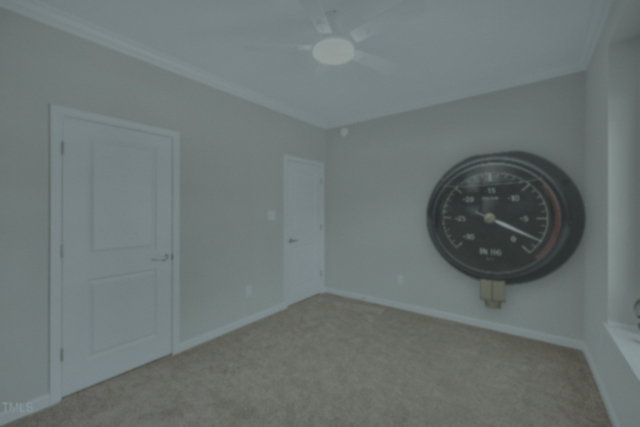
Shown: -2 inHg
